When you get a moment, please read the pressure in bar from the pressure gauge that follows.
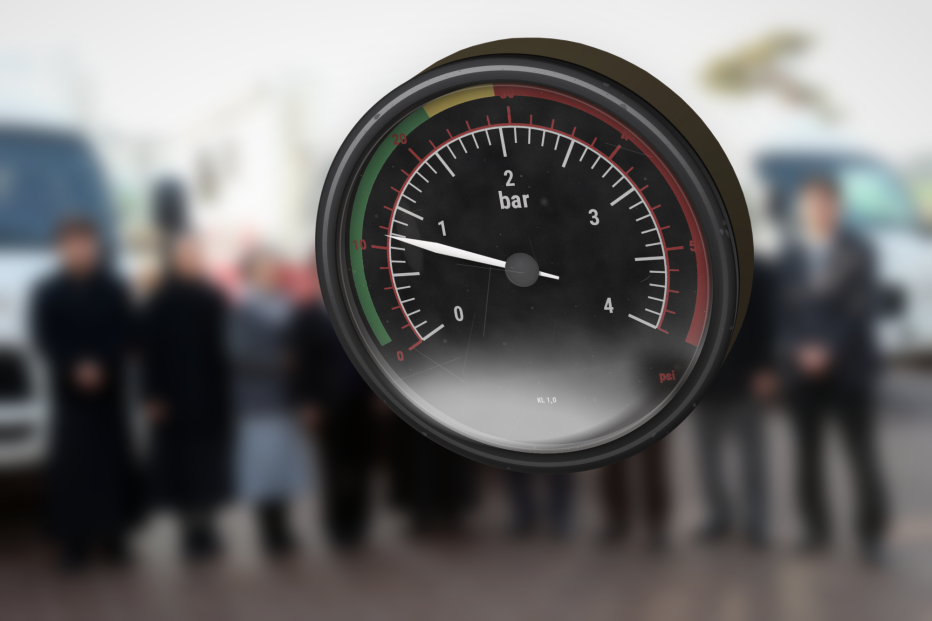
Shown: 0.8 bar
